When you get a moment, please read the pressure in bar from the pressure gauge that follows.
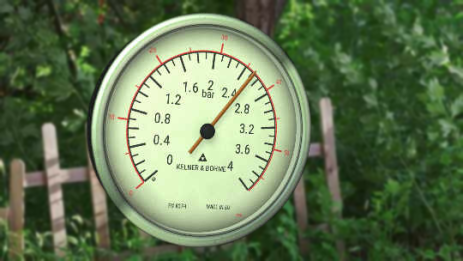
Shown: 2.5 bar
